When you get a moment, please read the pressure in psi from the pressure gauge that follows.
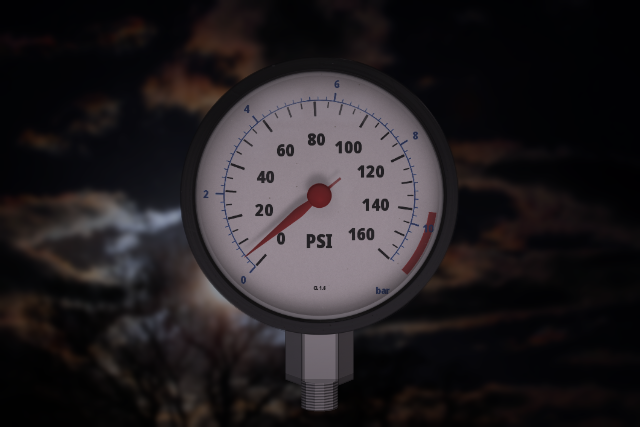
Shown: 5 psi
